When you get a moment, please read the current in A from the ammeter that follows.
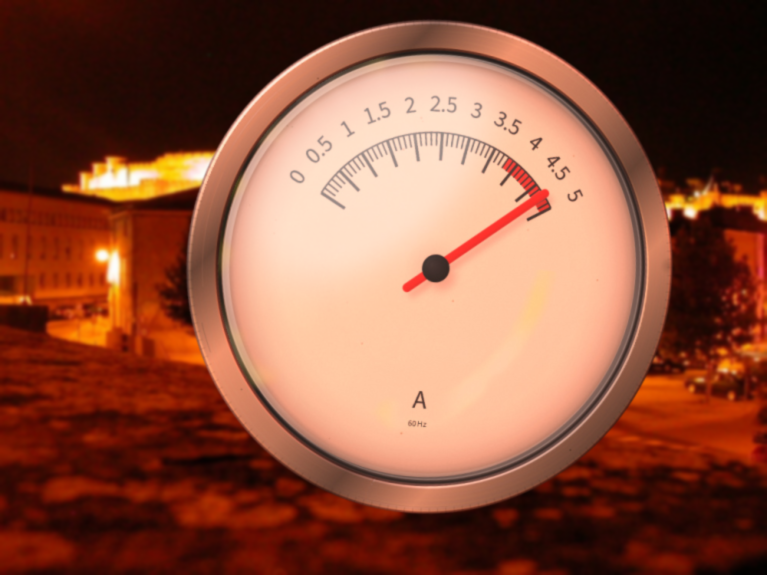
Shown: 4.7 A
